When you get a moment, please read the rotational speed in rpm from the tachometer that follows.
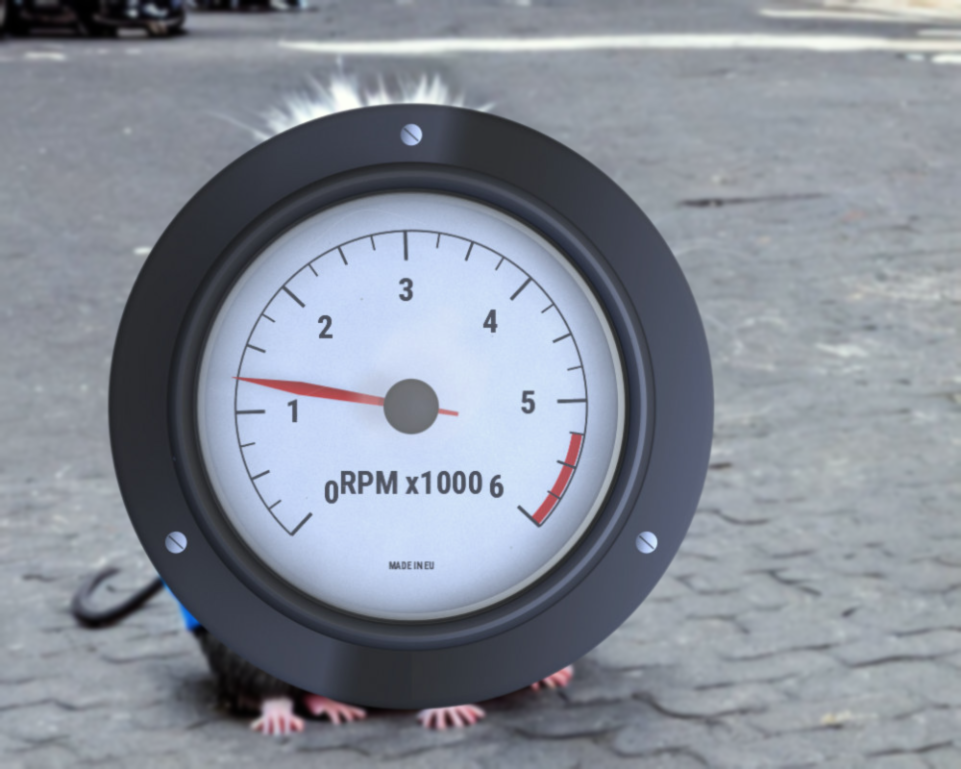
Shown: 1250 rpm
